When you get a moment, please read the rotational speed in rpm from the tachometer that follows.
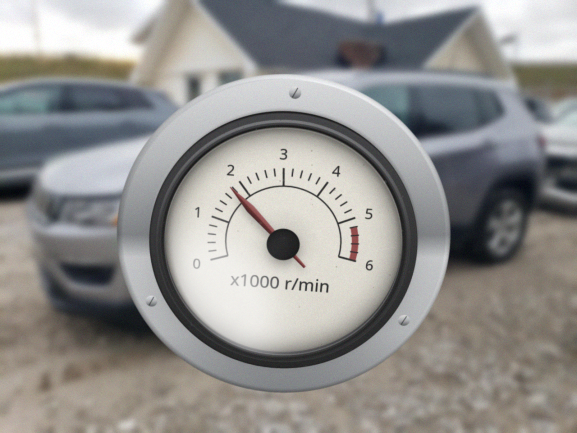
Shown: 1800 rpm
